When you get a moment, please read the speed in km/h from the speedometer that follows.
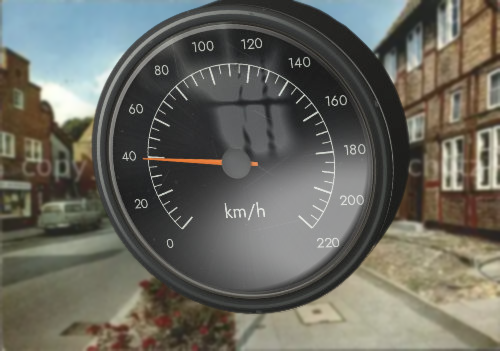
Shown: 40 km/h
